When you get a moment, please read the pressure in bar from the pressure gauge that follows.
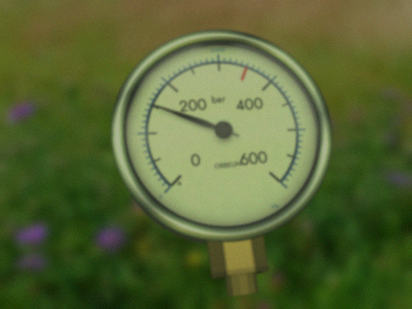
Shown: 150 bar
